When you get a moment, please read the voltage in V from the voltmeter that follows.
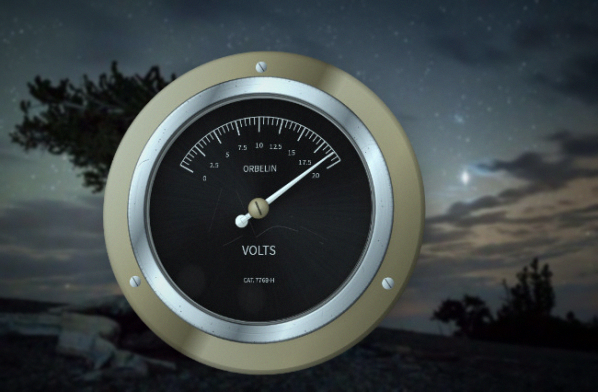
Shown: 19 V
